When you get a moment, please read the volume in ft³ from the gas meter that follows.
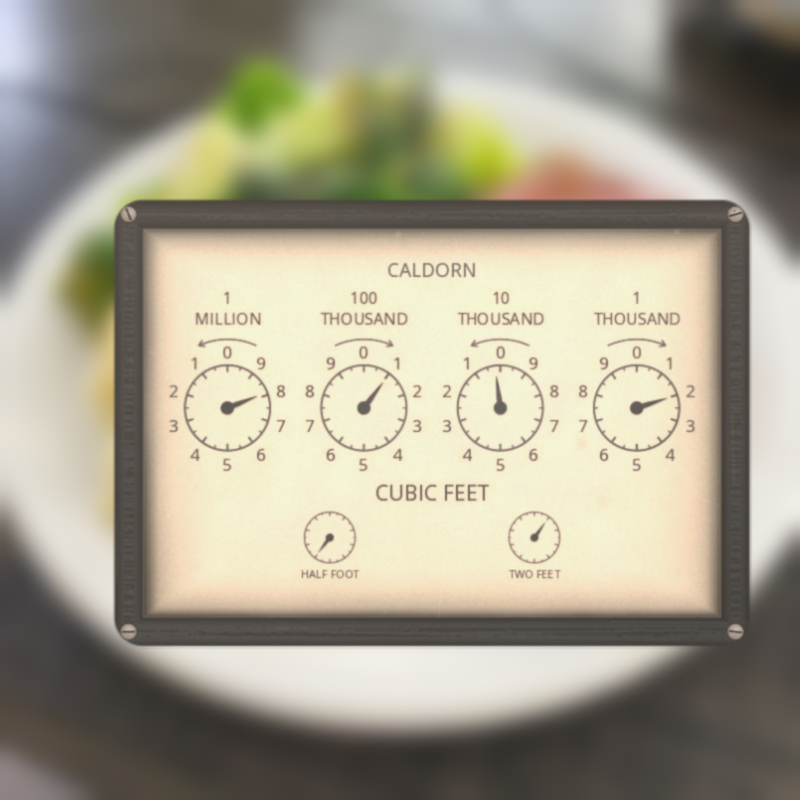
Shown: 810200 ft³
